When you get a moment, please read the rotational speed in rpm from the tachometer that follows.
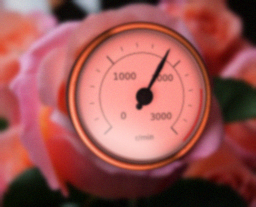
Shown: 1800 rpm
